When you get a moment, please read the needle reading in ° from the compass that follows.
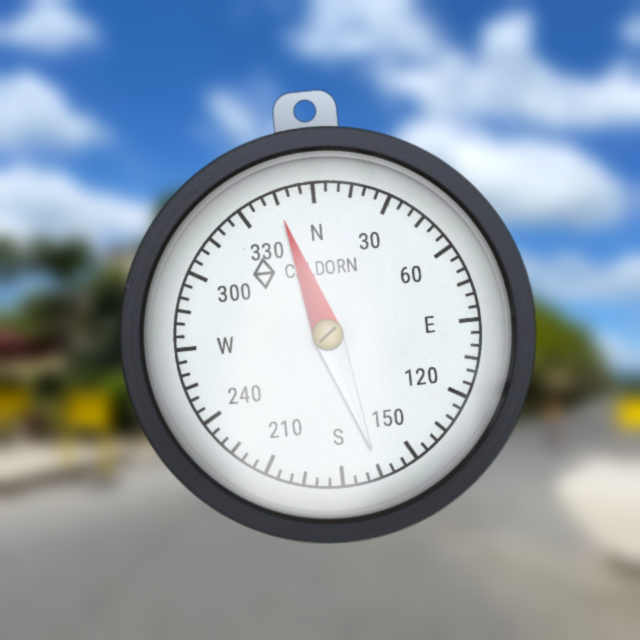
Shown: 345 °
